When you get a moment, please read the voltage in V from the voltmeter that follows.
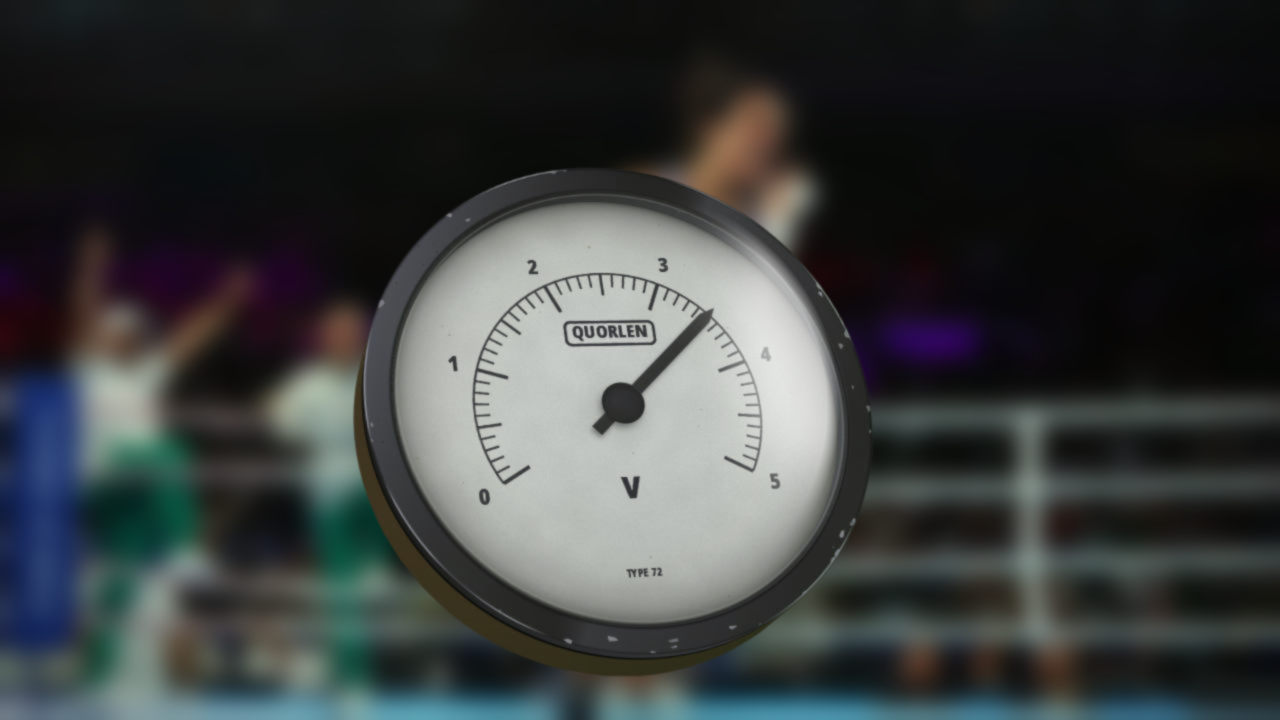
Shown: 3.5 V
